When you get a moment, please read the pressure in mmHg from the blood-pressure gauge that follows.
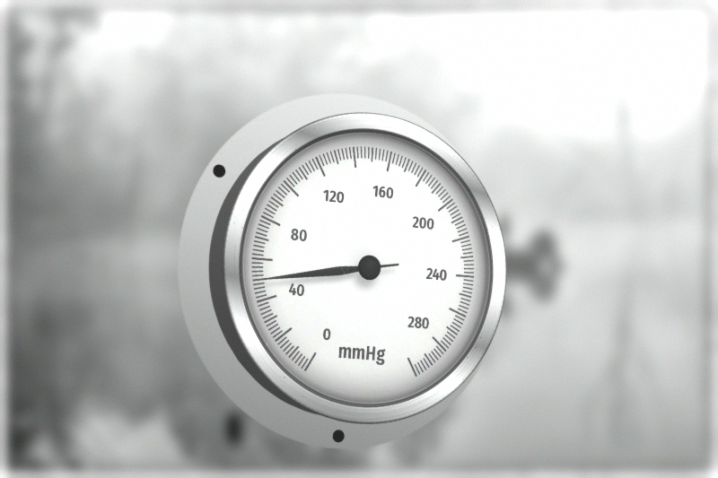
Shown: 50 mmHg
